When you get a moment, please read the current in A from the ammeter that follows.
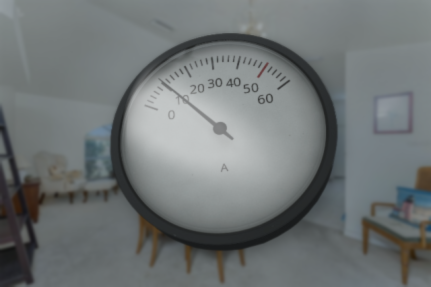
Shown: 10 A
